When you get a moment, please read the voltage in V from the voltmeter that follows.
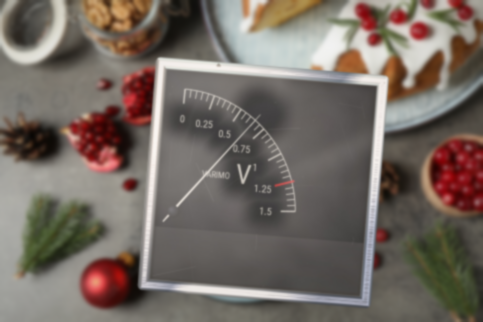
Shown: 0.65 V
